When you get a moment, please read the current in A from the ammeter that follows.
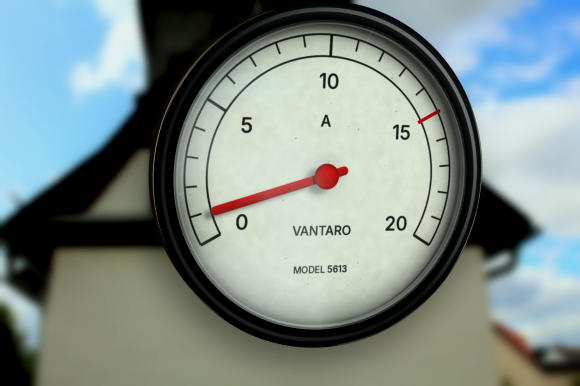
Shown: 1 A
